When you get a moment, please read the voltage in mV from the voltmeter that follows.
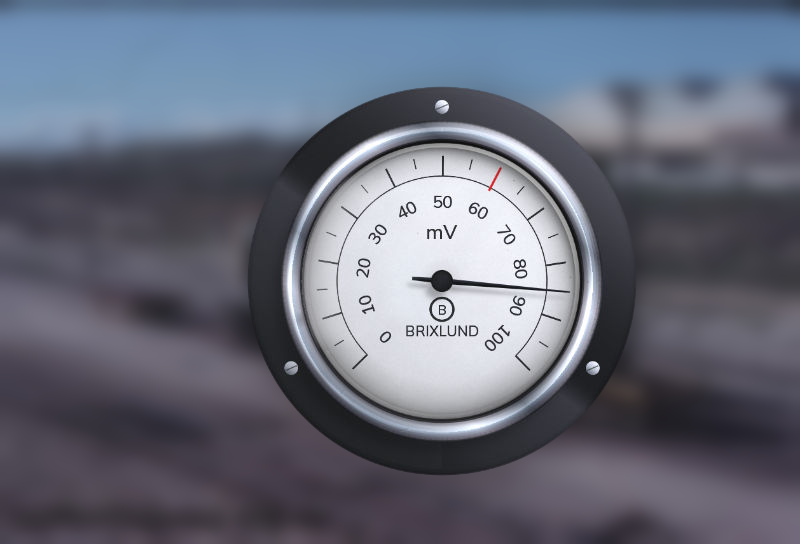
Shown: 85 mV
